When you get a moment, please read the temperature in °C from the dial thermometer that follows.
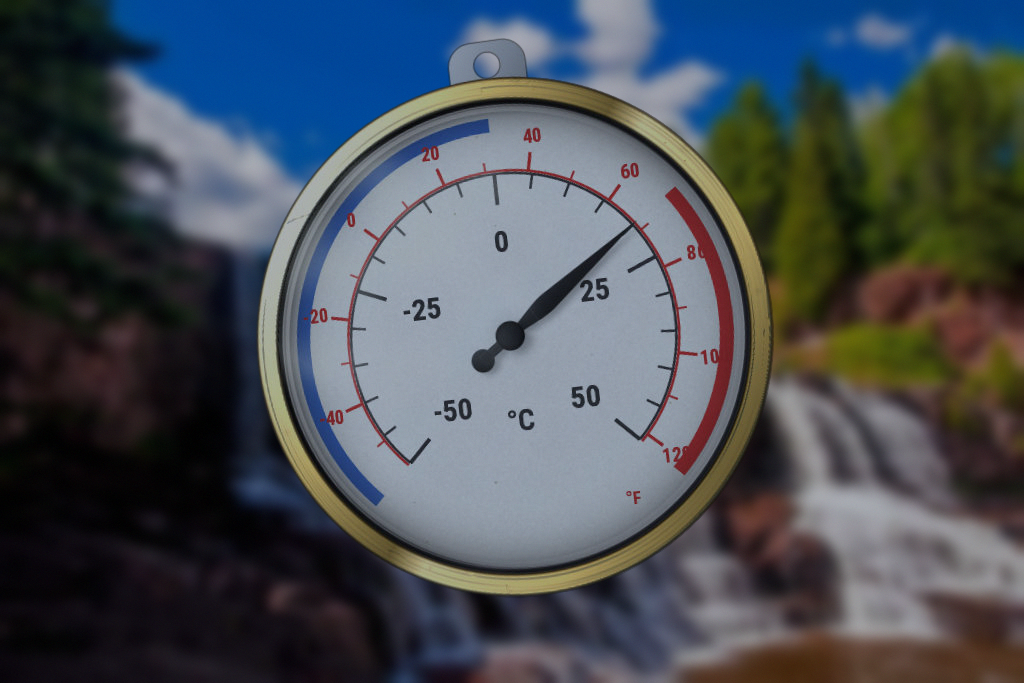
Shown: 20 °C
